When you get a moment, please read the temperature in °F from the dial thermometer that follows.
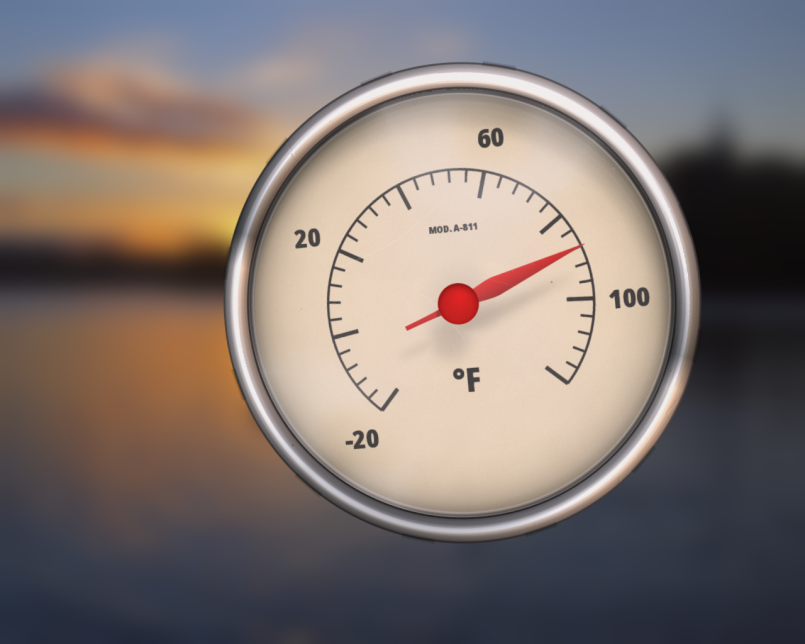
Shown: 88 °F
